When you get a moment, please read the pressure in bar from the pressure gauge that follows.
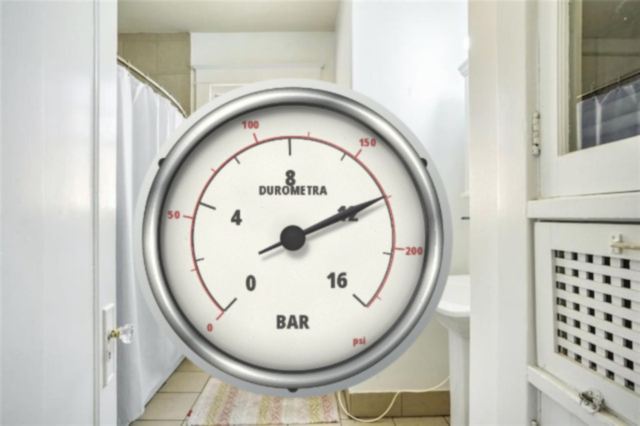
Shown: 12 bar
